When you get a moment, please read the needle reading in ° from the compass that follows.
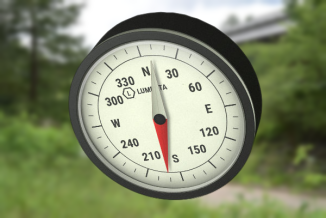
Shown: 190 °
